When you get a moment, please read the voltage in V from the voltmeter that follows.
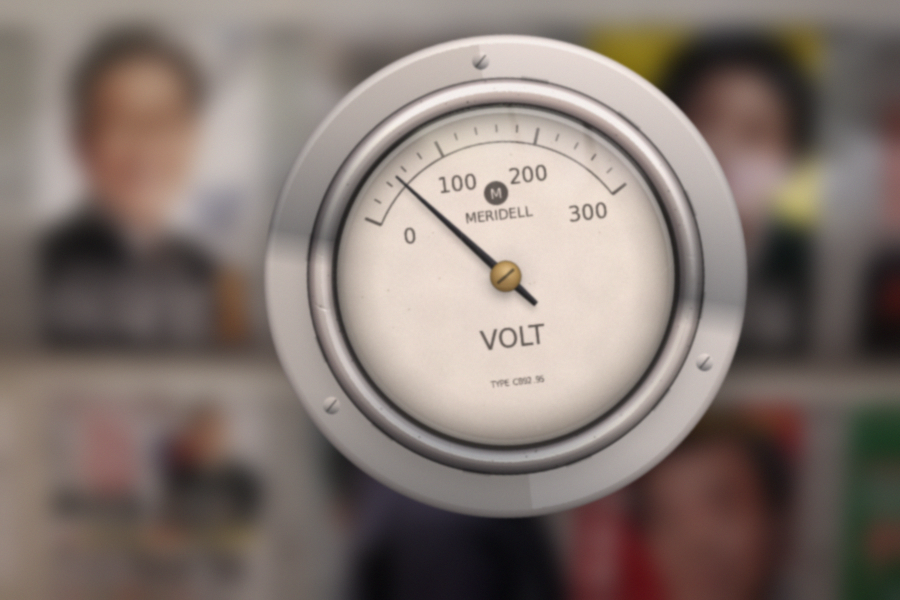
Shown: 50 V
